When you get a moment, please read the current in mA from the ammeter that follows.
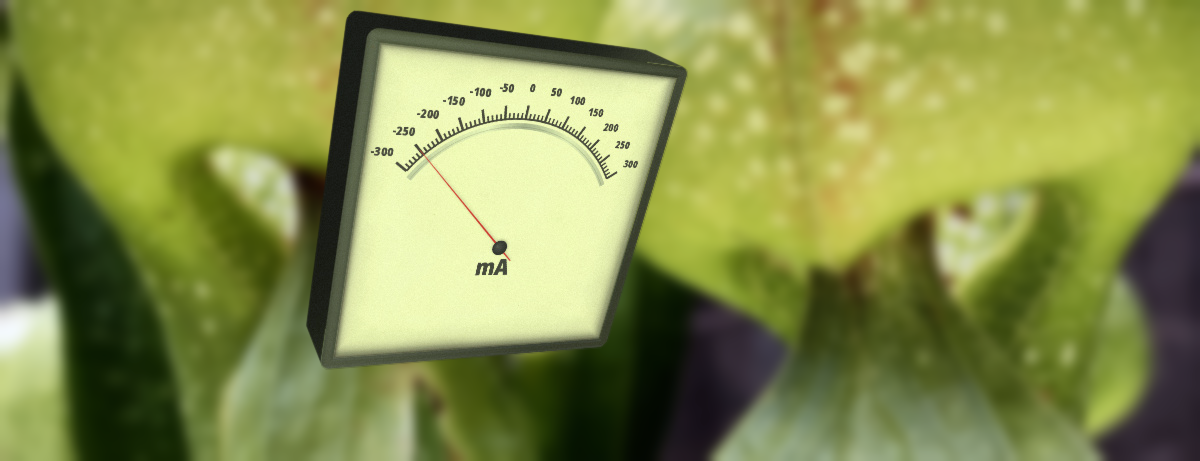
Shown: -250 mA
